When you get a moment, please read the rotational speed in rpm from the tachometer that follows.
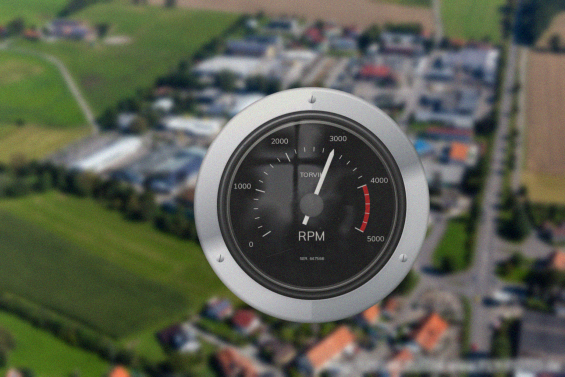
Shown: 3000 rpm
